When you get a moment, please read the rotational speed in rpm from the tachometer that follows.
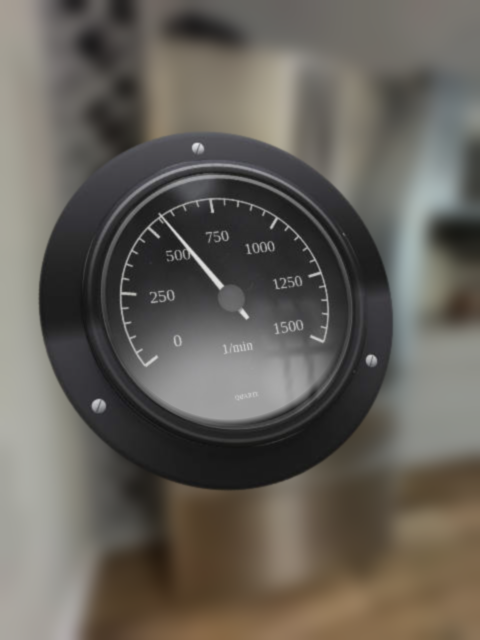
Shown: 550 rpm
